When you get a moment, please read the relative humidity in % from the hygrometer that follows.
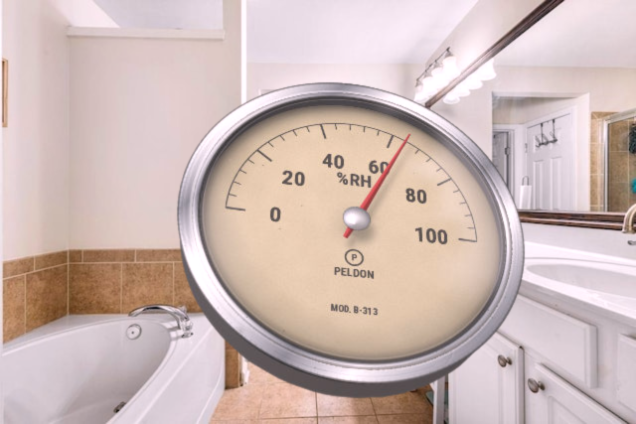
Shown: 64 %
